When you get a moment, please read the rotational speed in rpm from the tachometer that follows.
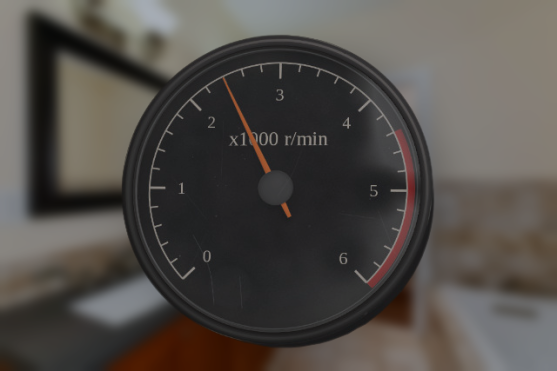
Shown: 2400 rpm
